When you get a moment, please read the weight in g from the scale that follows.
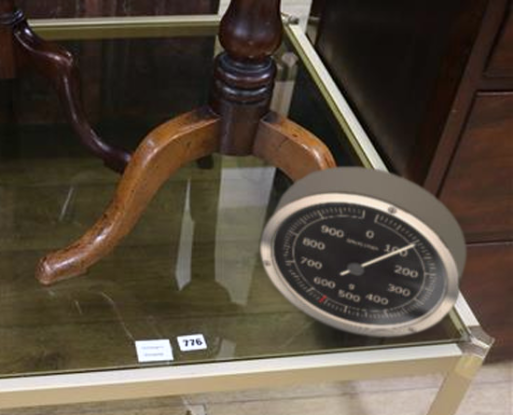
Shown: 100 g
